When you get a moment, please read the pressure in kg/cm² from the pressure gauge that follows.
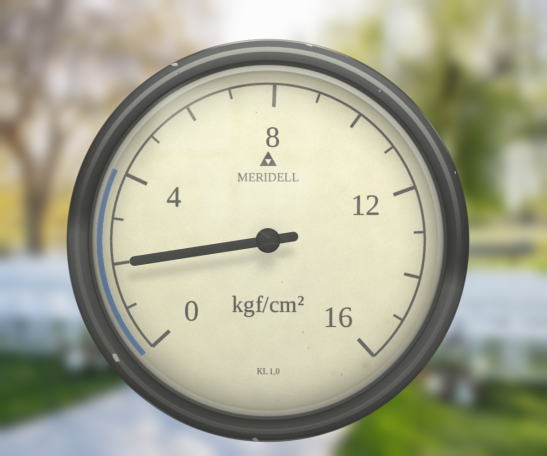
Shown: 2 kg/cm²
